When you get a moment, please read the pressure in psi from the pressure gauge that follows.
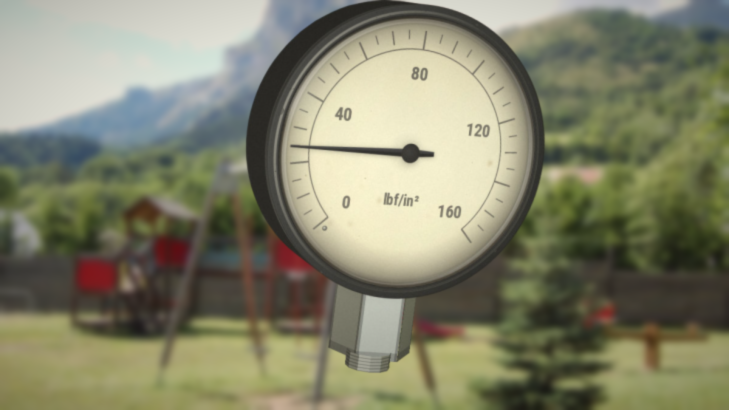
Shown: 25 psi
